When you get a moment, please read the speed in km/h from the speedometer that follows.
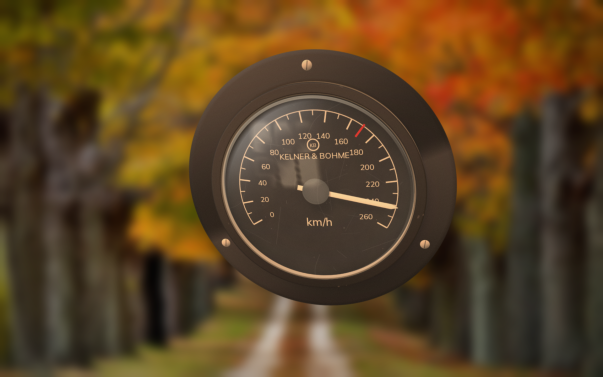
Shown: 240 km/h
